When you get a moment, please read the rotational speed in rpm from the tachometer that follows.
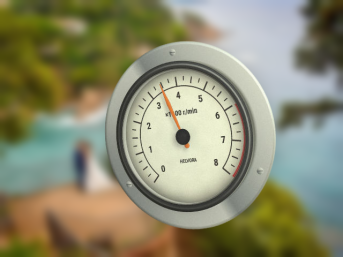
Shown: 3500 rpm
